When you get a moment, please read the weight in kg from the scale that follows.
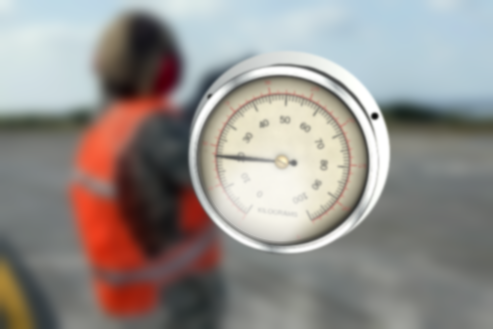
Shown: 20 kg
